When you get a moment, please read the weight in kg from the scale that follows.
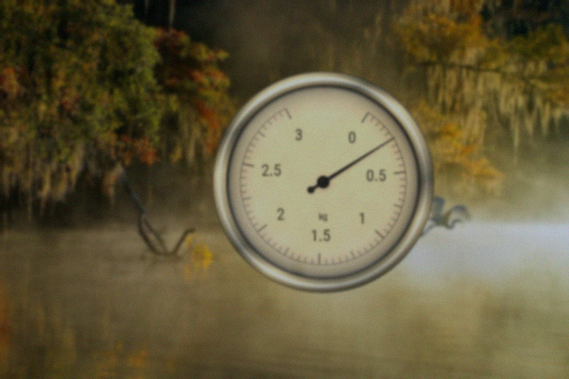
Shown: 0.25 kg
